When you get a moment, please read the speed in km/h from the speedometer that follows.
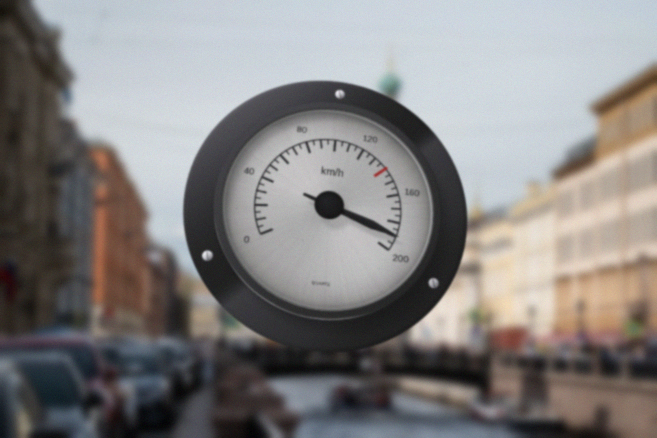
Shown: 190 km/h
